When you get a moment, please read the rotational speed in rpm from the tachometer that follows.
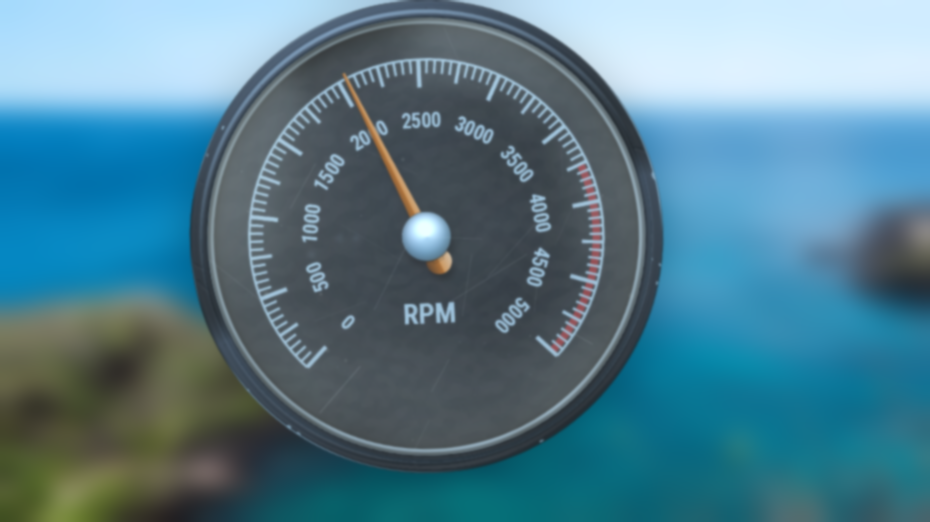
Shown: 2050 rpm
